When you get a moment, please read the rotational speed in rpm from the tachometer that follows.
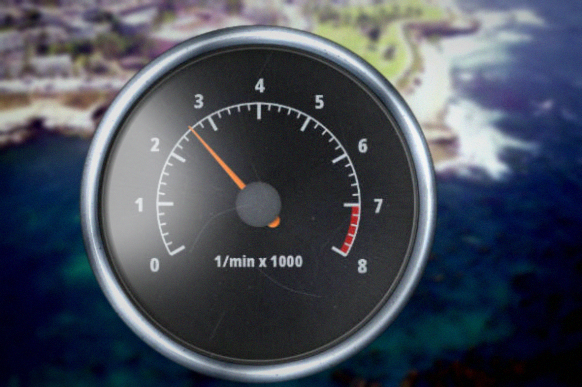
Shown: 2600 rpm
